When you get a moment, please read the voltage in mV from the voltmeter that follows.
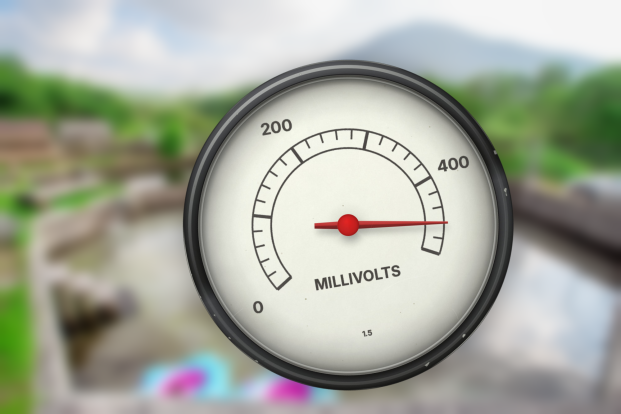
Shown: 460 mV
